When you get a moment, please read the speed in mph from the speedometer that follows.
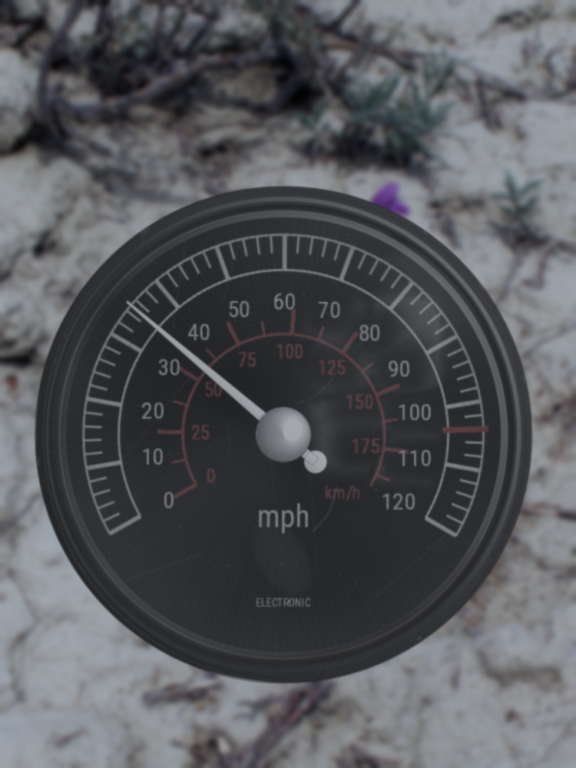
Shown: 35 mph
